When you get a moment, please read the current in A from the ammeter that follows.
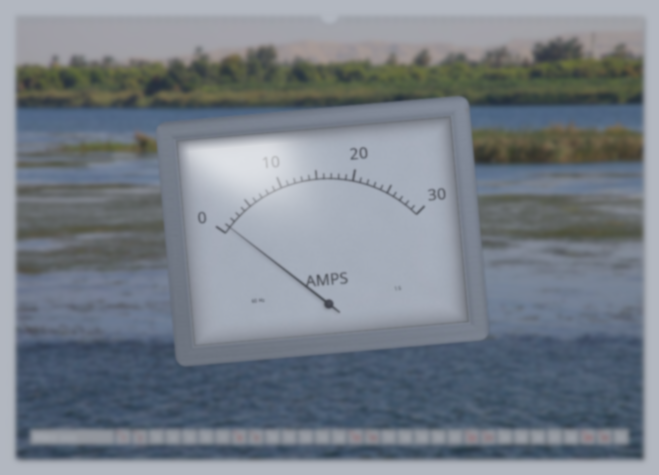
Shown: 1 A
